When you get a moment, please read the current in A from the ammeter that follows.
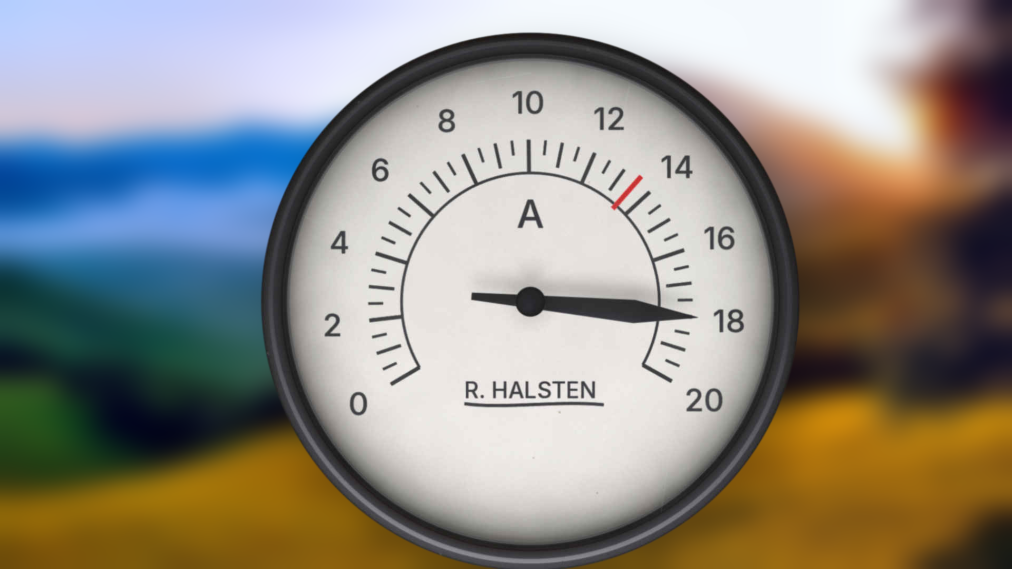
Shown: 18 A
